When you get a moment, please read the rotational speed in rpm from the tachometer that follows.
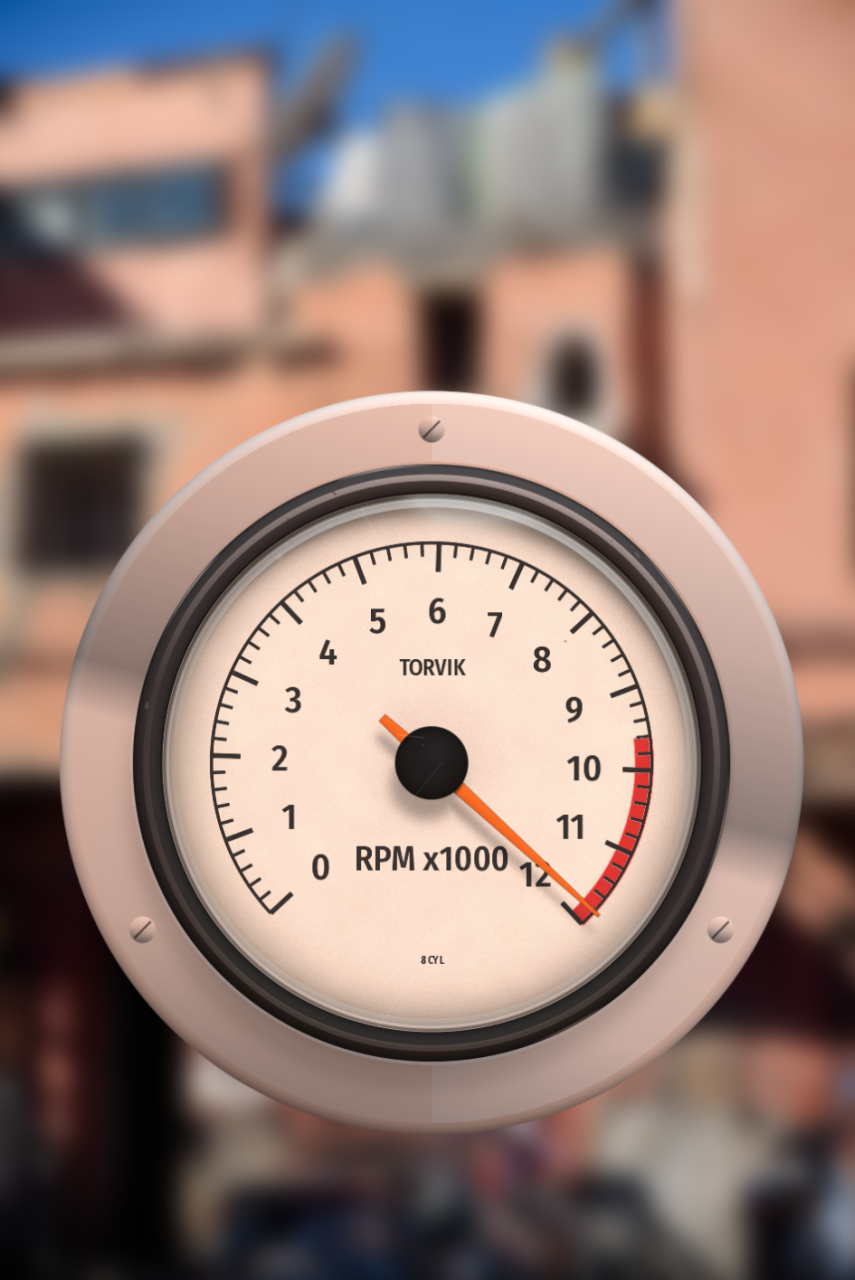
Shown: 11800 rpm
